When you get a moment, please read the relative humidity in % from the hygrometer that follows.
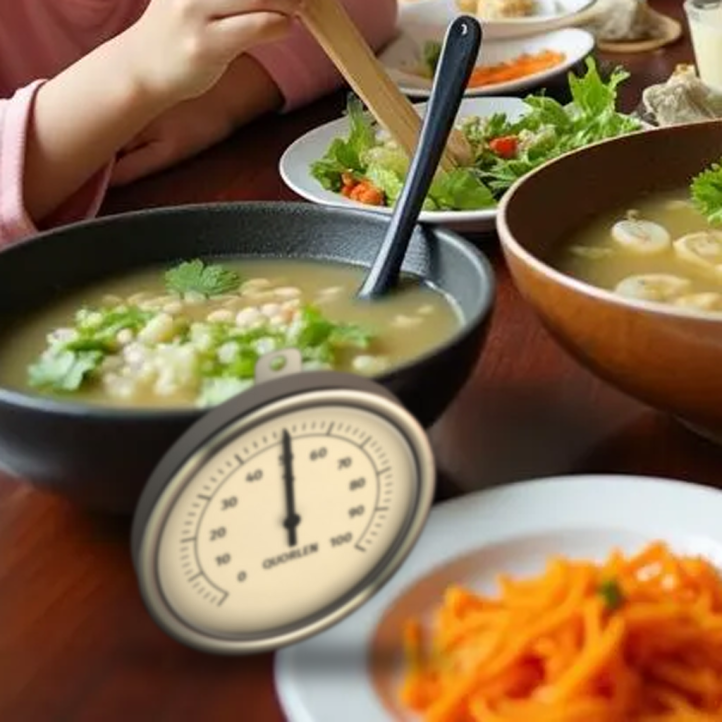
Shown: 50 %
